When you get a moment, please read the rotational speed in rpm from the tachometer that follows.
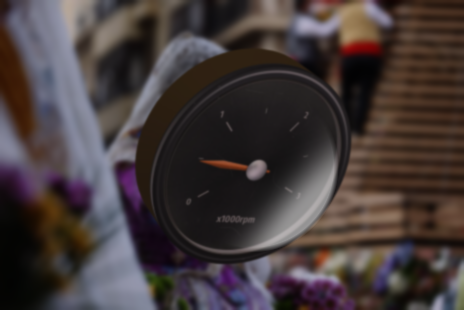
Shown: 500 rpm
